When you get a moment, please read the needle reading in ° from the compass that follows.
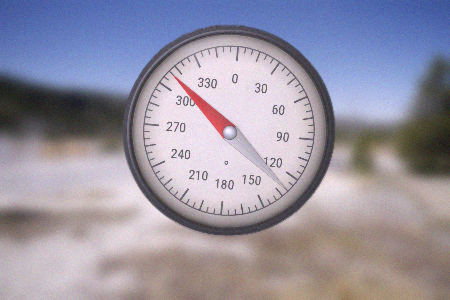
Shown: 310 °
